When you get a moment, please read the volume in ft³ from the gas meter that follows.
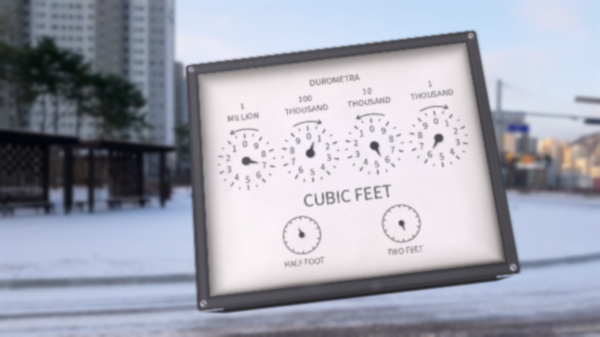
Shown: 705600 ft³
